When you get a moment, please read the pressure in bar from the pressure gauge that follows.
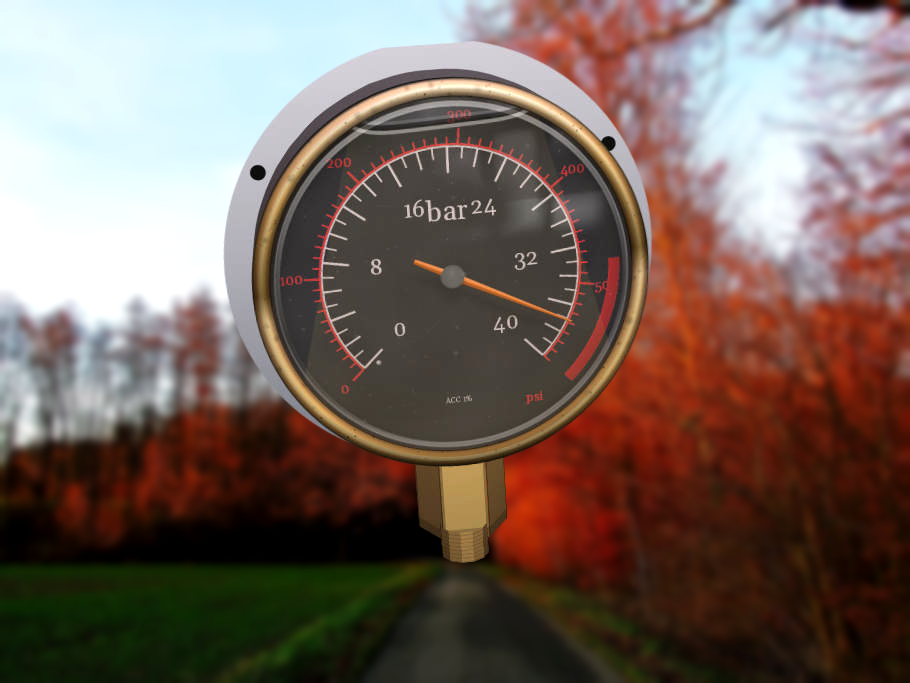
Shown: 37 bar
